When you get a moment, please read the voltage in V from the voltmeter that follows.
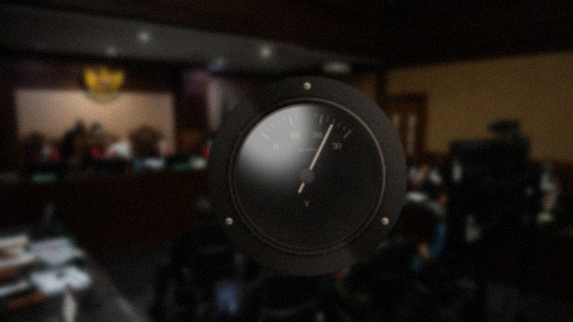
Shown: 24 V
